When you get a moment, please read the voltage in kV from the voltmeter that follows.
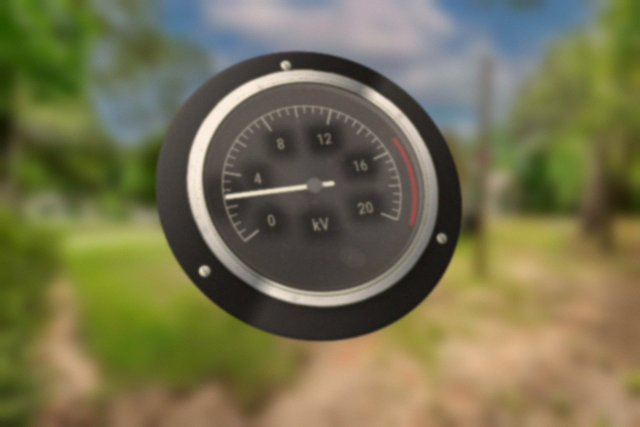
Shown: 2.5 kV
